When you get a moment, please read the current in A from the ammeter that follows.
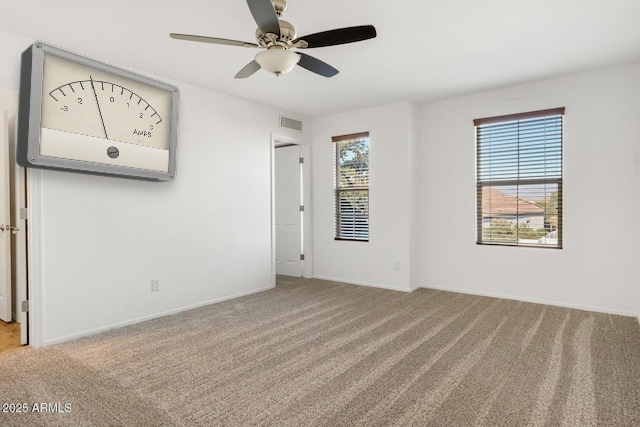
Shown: -1 A
